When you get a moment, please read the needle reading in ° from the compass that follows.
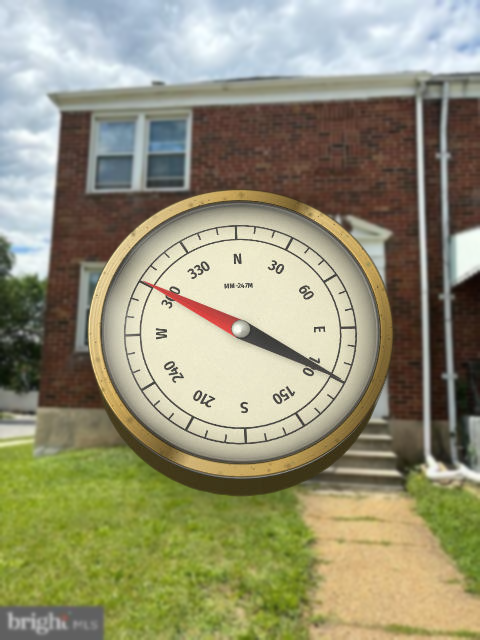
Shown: 300 °
